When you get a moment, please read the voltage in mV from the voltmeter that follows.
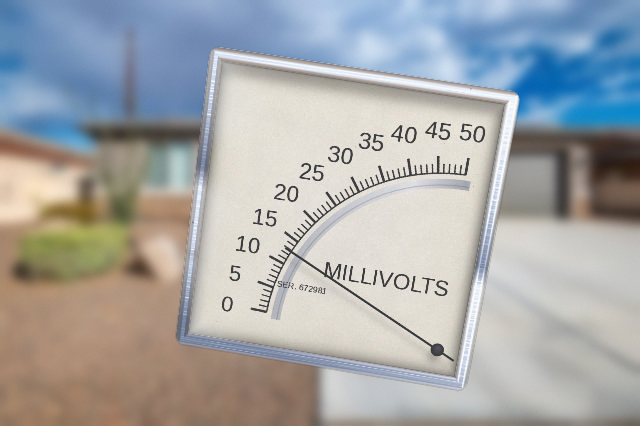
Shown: 13 mV
